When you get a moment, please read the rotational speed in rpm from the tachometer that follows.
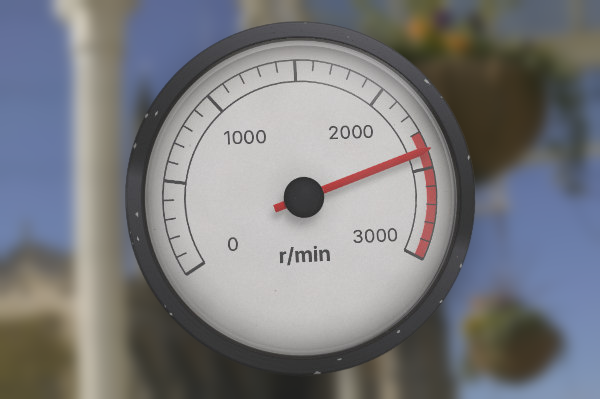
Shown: 2400 rpm
